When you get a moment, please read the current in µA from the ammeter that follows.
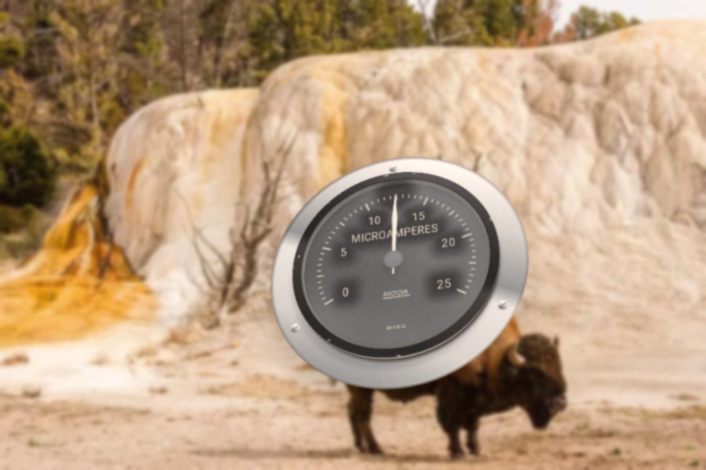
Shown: 12.5 µA
